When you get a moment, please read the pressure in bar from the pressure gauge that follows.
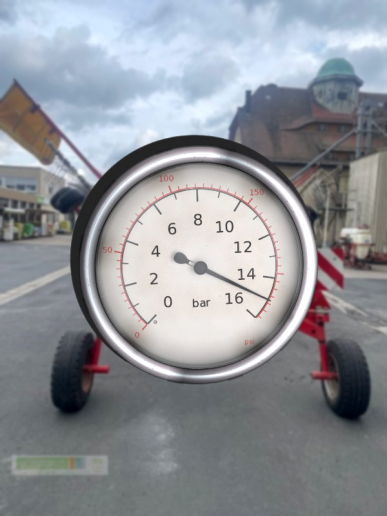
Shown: 15 bar
